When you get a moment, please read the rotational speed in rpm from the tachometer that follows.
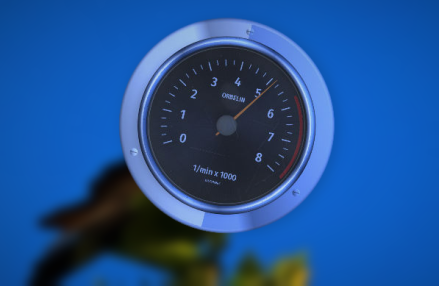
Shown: 5125 rpm
